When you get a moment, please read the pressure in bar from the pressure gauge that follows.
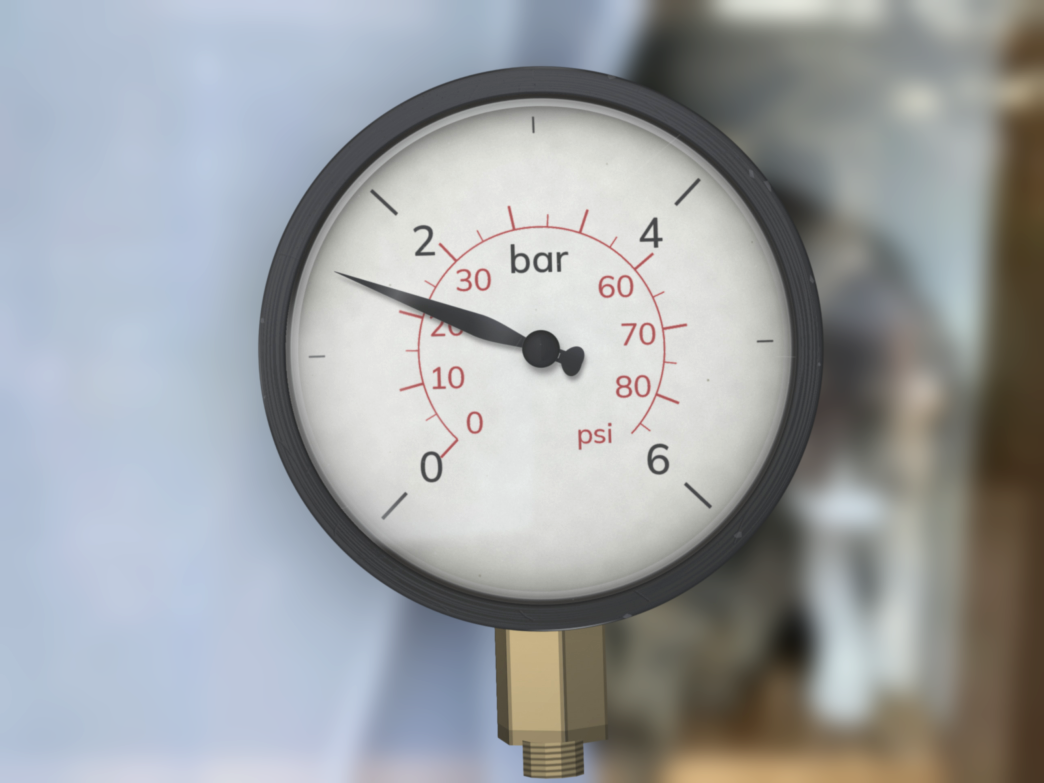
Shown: 1.5 bar
